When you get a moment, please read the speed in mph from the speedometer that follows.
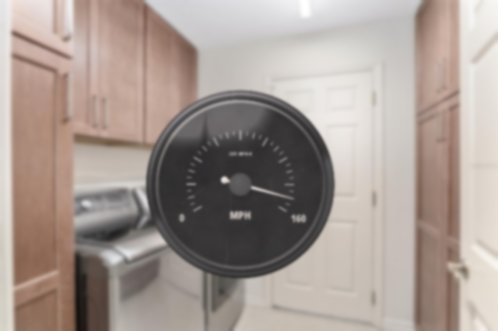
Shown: 150 mph
